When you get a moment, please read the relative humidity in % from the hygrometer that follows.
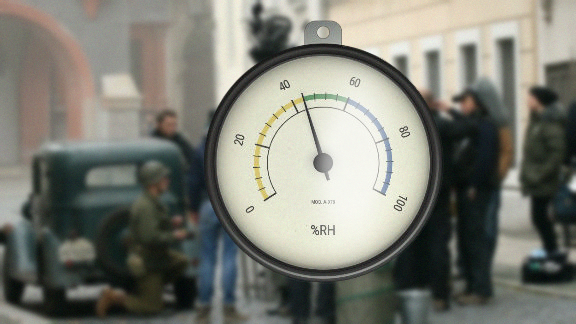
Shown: 44 %
